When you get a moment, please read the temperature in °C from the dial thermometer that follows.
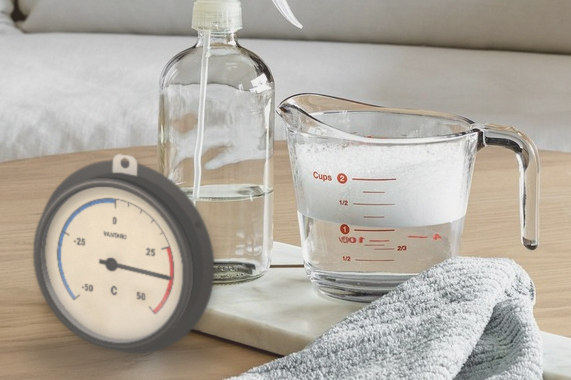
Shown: 35 °C
